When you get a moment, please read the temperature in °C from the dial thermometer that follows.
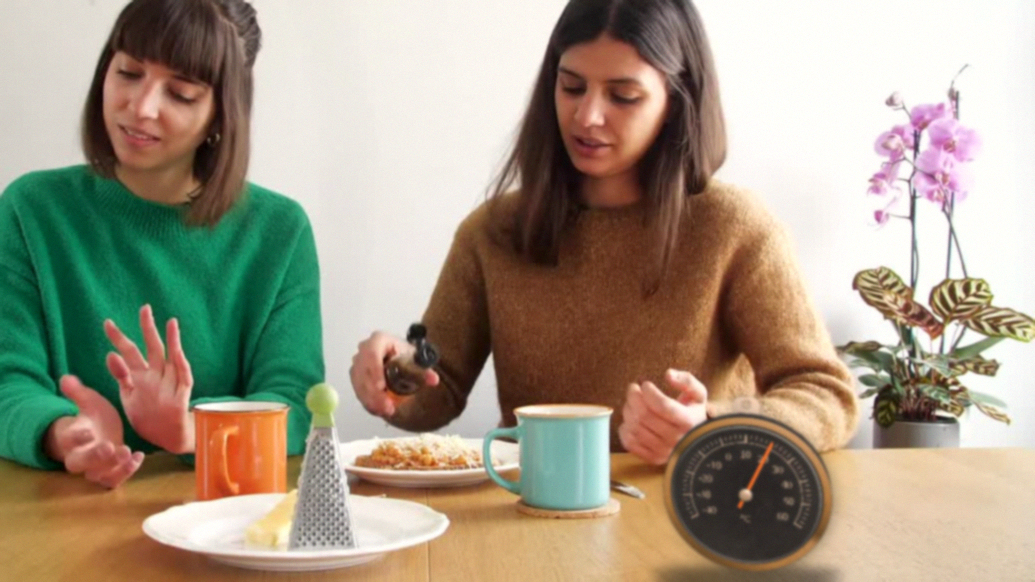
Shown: 20 °C
